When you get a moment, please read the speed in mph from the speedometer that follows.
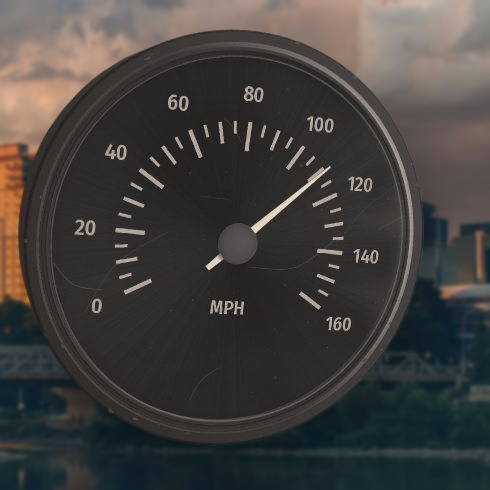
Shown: 110 mph
